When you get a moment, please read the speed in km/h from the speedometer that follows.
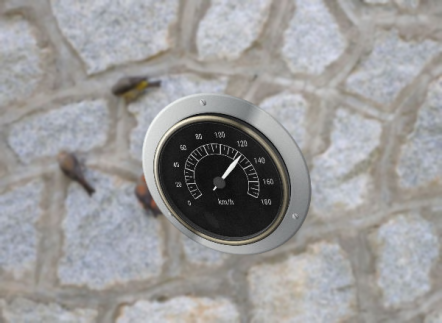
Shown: 125 km/h
